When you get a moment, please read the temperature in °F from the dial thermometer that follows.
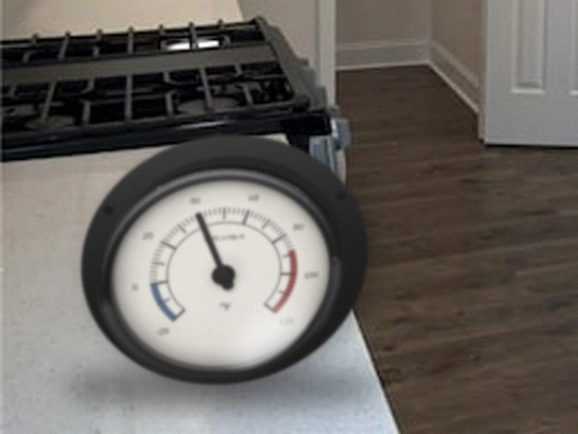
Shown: 40 °F
